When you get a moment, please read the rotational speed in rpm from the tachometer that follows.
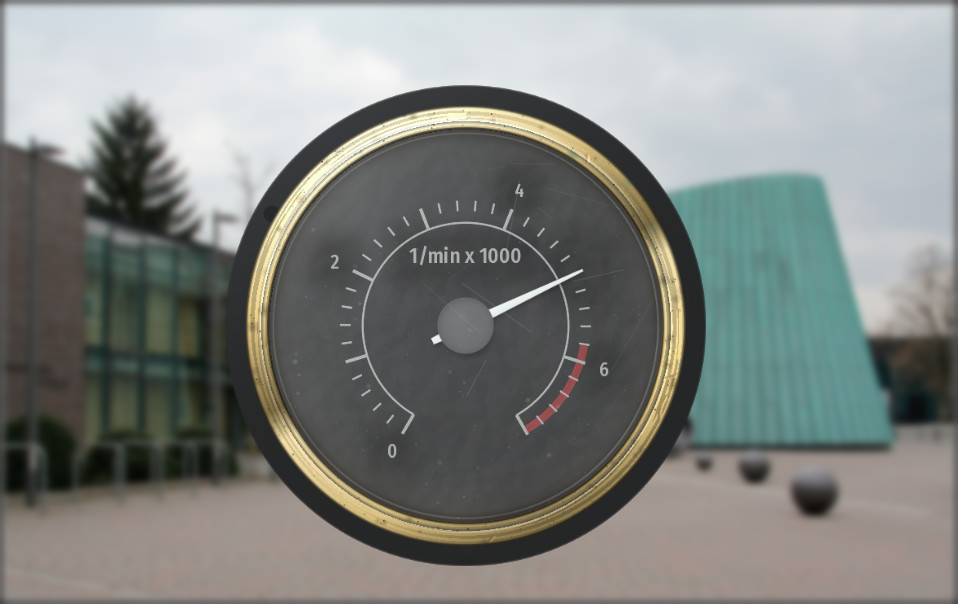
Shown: 5000 rpm
